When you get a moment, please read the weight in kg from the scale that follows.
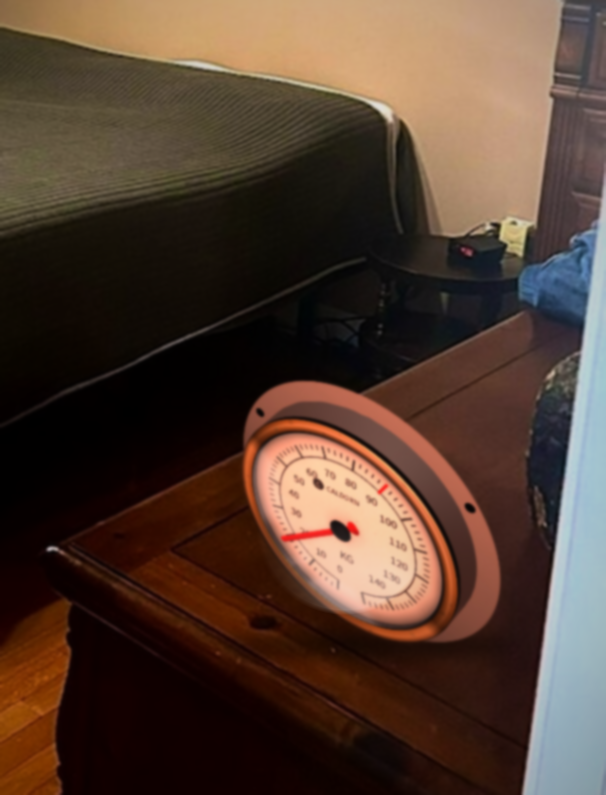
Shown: 20 kg
